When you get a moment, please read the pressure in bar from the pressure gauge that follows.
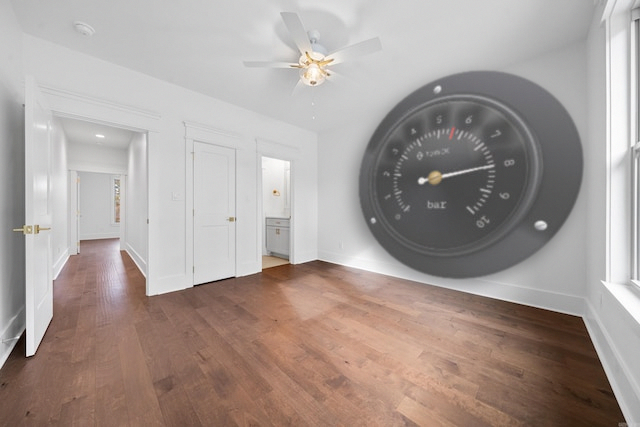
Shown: 8 bar
